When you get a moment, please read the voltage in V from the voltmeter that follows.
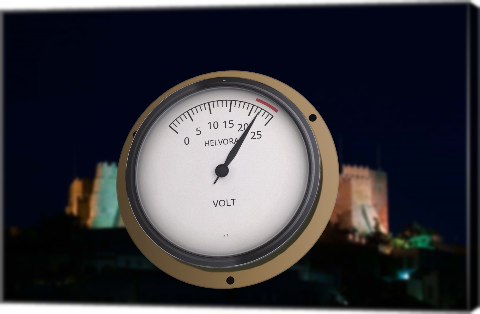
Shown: 22 V
